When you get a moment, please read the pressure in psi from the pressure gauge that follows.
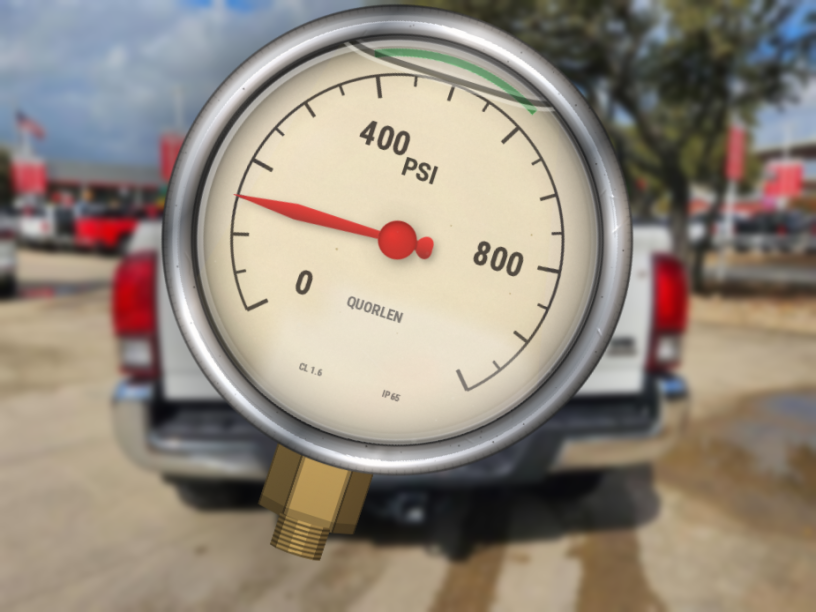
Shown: 150 psi
